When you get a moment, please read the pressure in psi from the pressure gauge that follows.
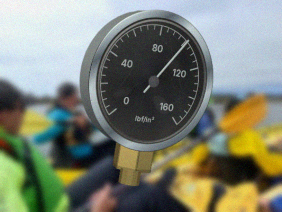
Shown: 100 psi
